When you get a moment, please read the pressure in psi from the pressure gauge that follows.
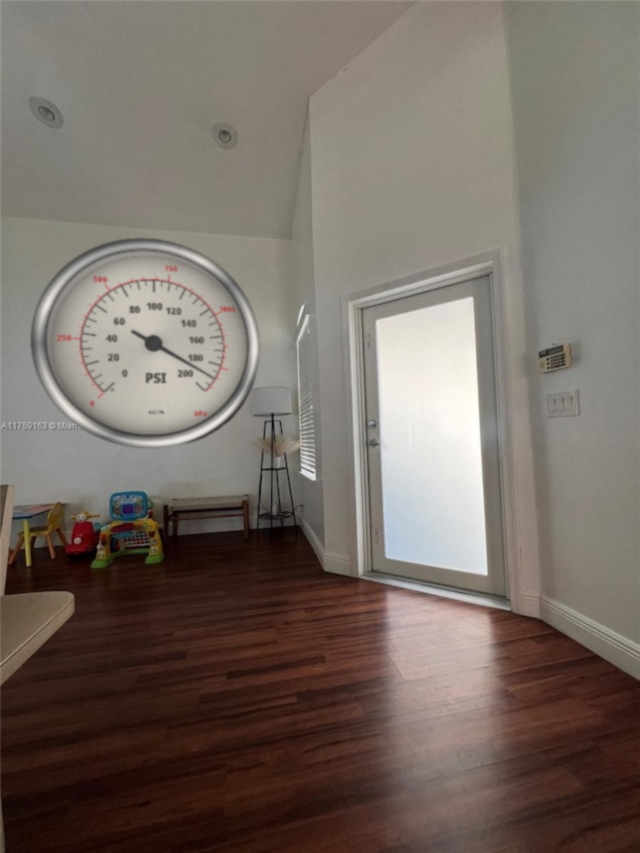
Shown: 190 psi
